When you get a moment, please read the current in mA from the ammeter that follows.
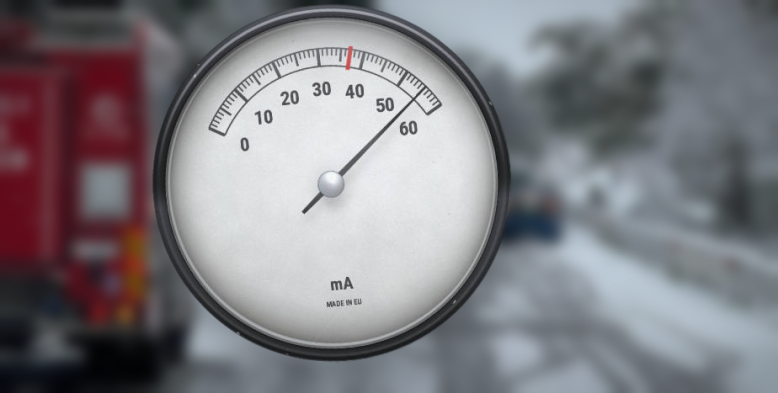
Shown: 55 mA
